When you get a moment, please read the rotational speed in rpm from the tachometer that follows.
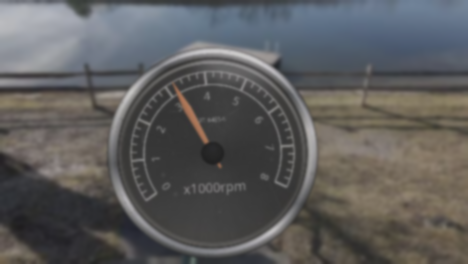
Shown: 3200 rpm
